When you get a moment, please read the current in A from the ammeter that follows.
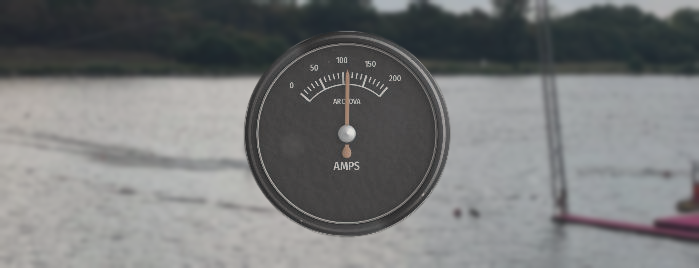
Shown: 110 A
